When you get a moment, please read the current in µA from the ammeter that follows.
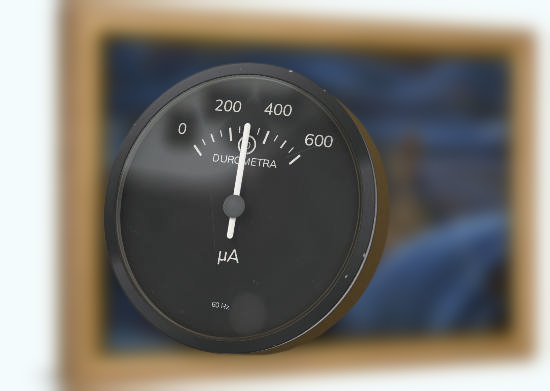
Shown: 300 µA
